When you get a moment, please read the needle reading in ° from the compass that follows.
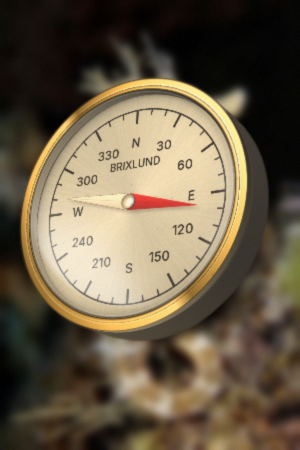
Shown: 100 °
